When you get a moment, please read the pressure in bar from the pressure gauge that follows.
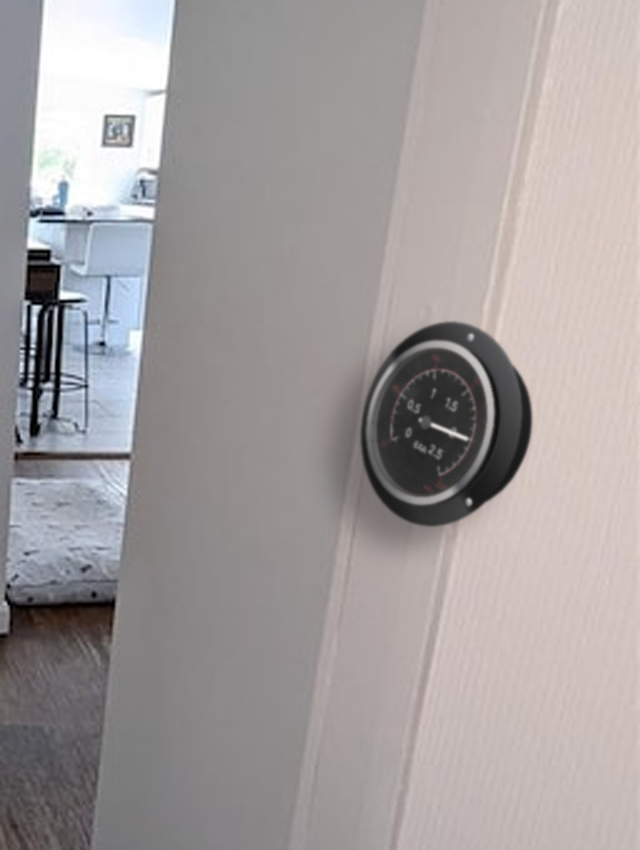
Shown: 2 bar
